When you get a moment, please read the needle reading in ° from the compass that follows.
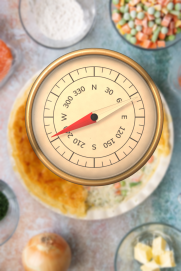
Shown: 245 °
